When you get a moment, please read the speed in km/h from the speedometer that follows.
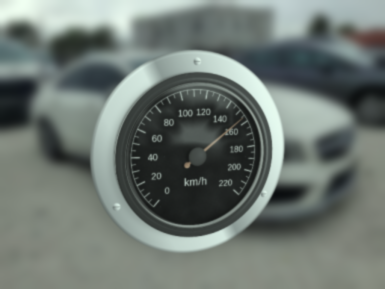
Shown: 155 km/h
